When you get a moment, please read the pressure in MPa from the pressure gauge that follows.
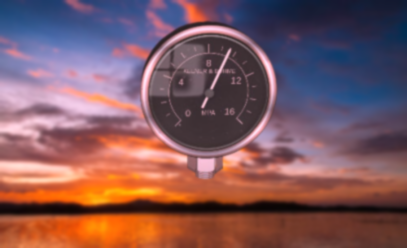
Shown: 9.5 MPa
